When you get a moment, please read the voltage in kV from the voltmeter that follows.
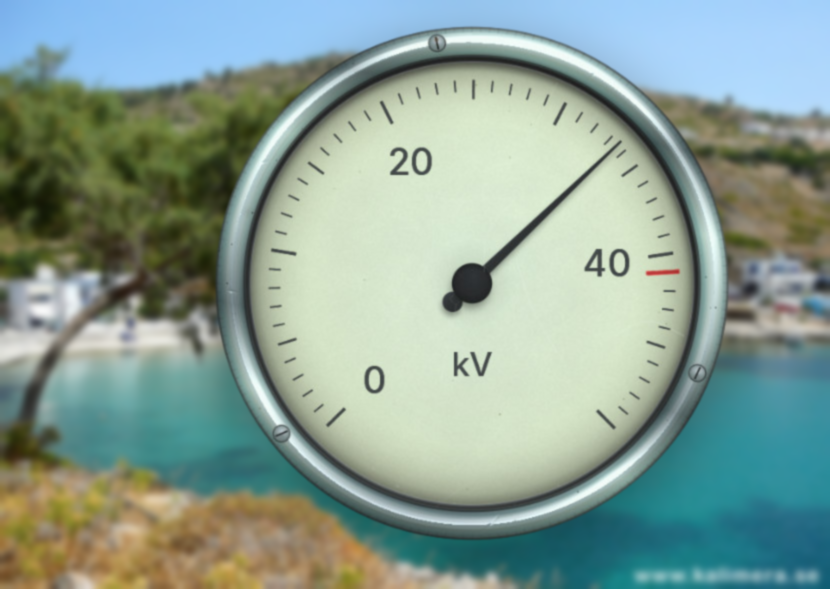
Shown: 33.5 kV
